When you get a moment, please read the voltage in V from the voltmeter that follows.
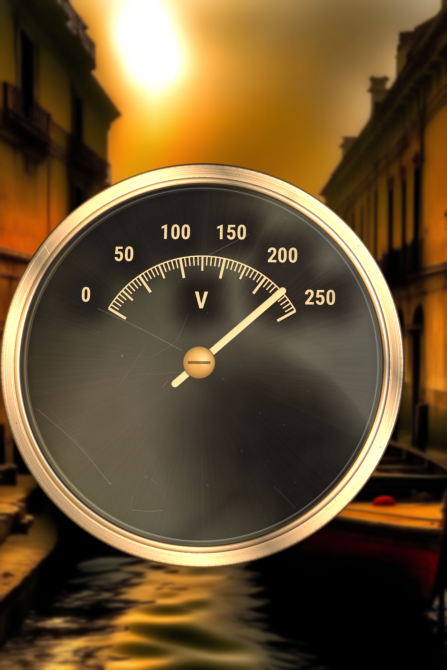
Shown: 225 V
